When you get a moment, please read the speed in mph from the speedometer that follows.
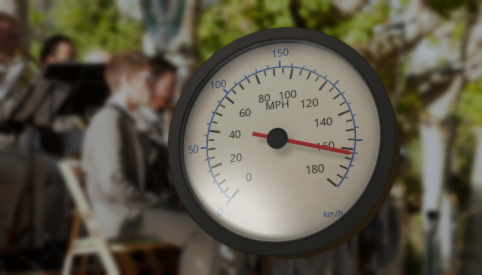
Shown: 162.5 mph
